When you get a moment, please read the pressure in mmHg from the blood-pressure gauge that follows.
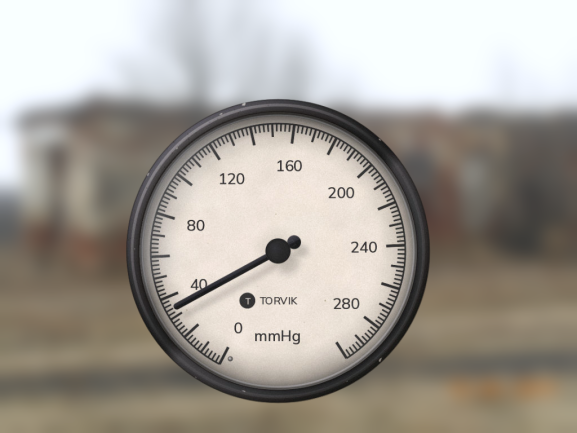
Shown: 34 mmHg
